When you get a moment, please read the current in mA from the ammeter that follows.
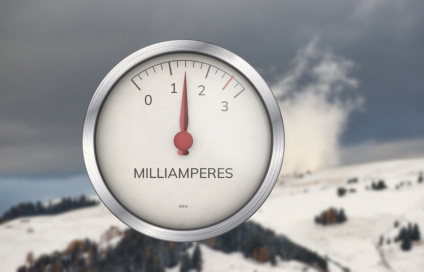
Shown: 1.4 mA
